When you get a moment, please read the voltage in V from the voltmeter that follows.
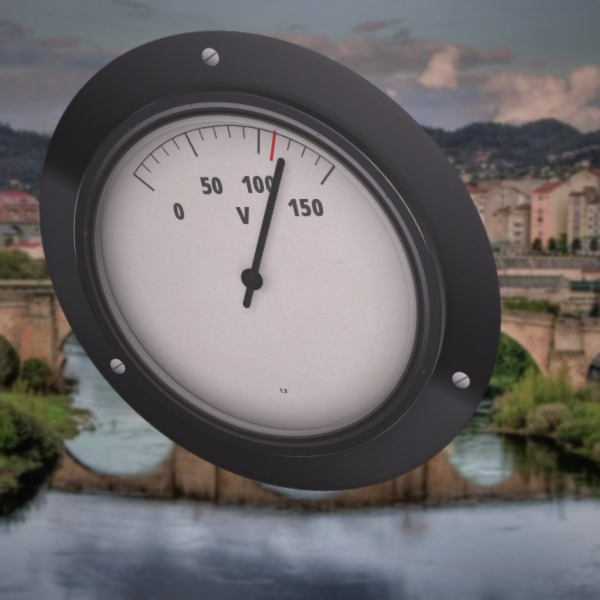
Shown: 120 V
